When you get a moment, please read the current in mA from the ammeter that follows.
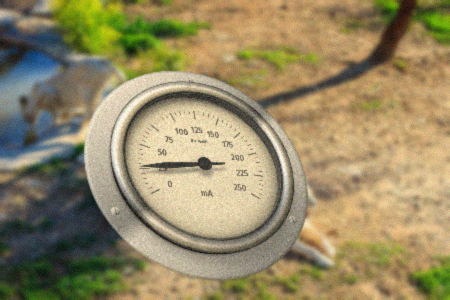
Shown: 25 mA
